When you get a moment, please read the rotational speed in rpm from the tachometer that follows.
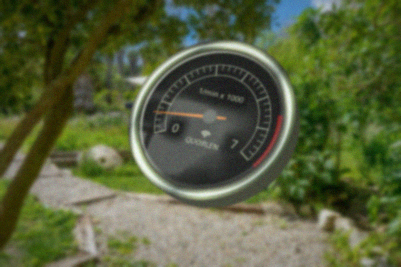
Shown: 600 rpm
